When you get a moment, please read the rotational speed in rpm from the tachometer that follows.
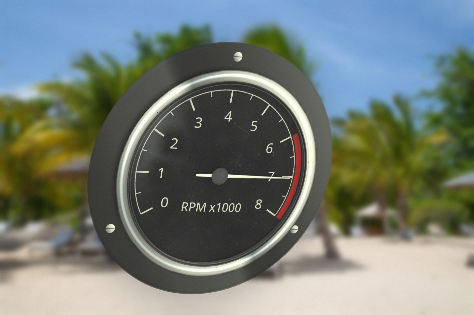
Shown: 7000 rpm
